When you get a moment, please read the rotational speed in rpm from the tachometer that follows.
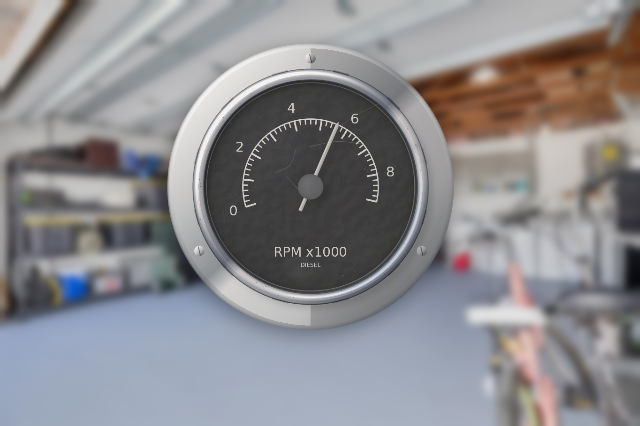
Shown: 5600 rpm
